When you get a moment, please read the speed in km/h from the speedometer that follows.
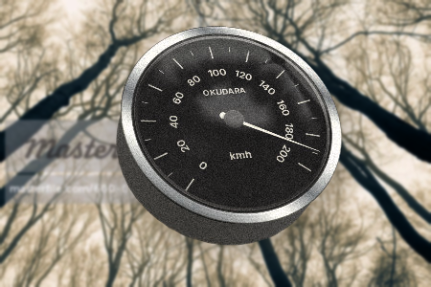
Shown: 190 km/h
